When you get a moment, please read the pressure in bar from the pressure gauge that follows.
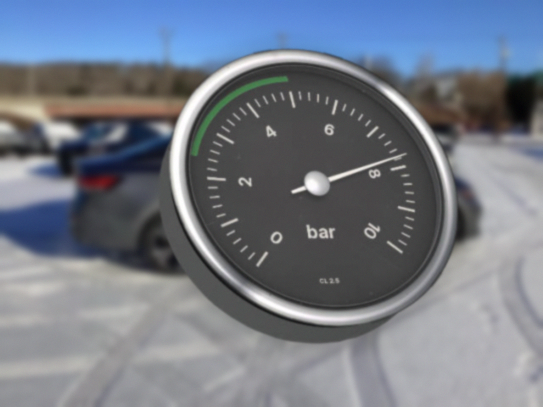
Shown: 7.8 bar
